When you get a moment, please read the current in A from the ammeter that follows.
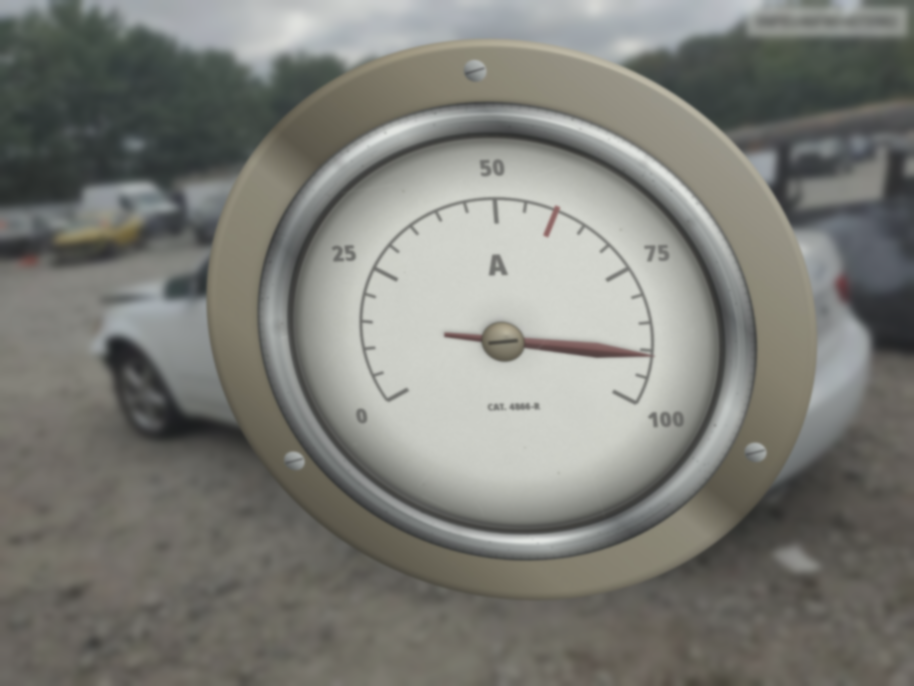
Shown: 90 A
